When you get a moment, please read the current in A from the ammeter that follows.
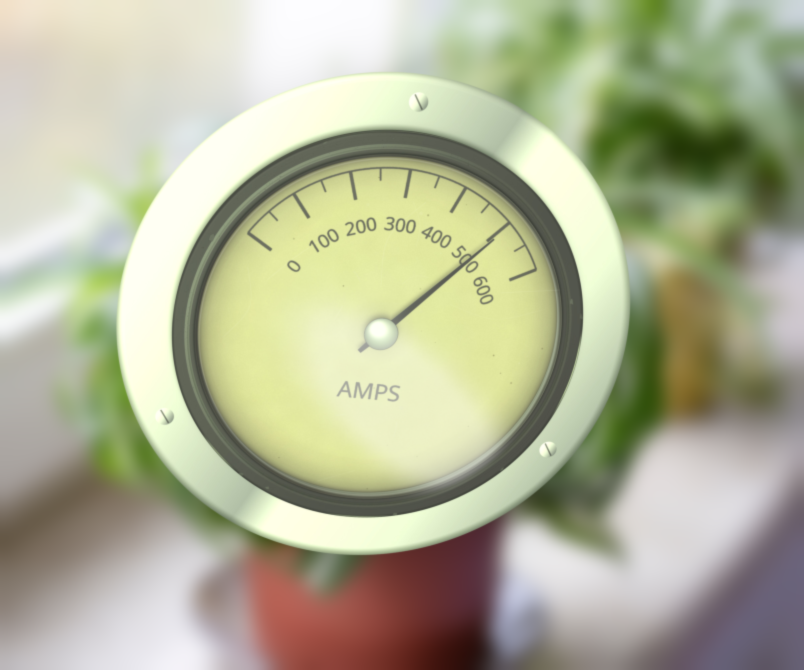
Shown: 500 A
